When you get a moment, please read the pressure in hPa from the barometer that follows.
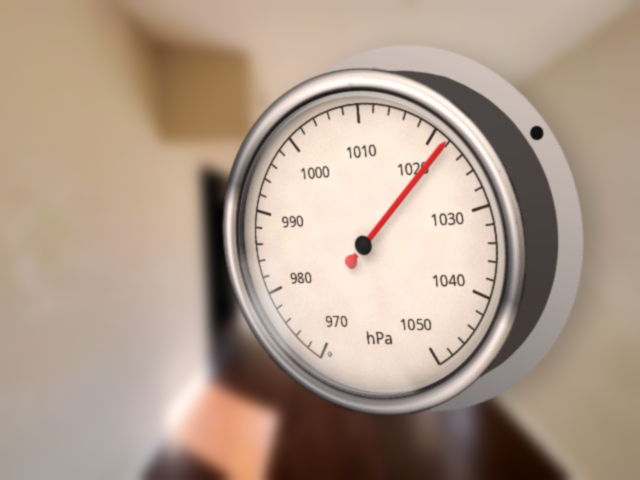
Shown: 1022 hPa
